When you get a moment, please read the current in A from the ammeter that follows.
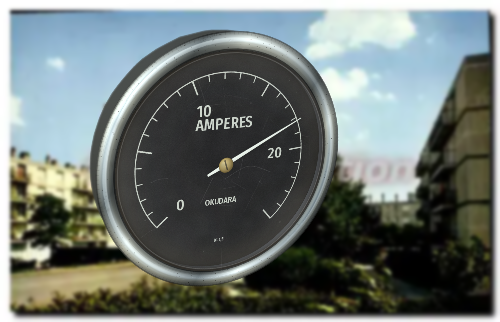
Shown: 18 A
